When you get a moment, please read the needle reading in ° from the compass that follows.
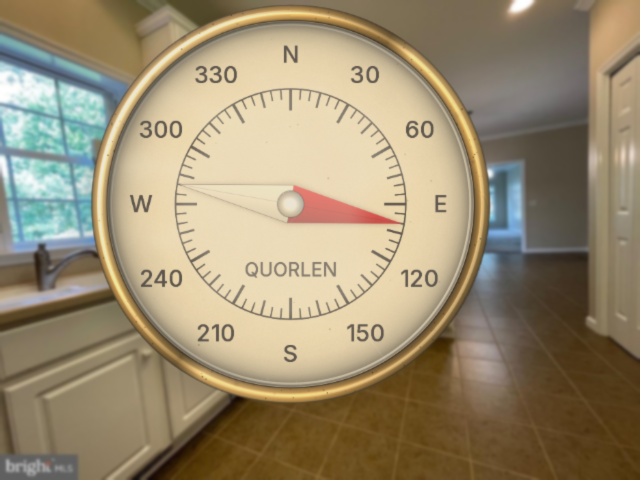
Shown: 100 °
